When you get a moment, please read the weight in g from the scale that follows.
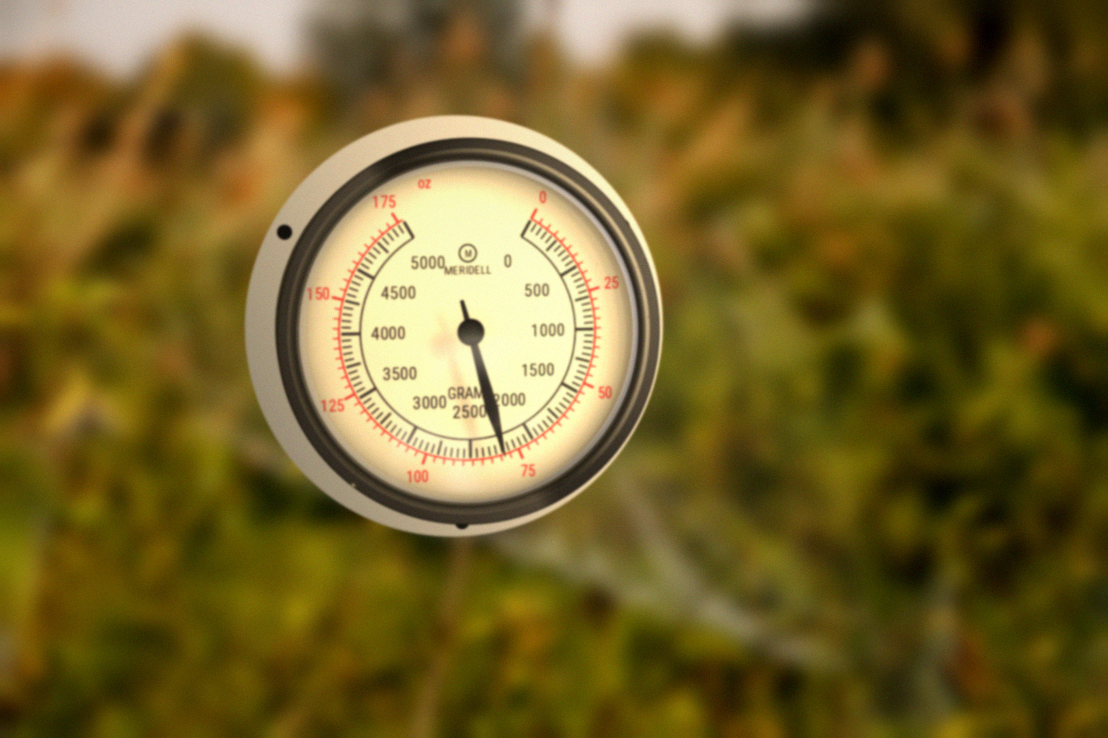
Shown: 2250 g
